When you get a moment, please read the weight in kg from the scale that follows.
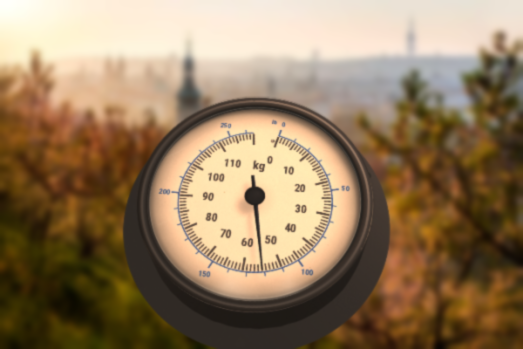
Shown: 55 kg
